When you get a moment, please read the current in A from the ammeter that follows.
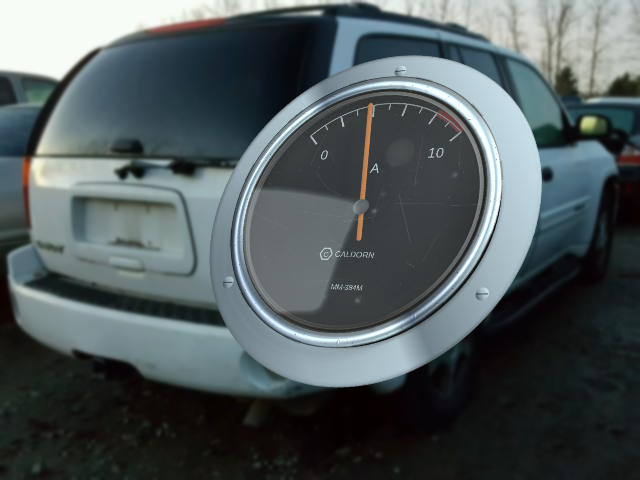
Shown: 4 A
